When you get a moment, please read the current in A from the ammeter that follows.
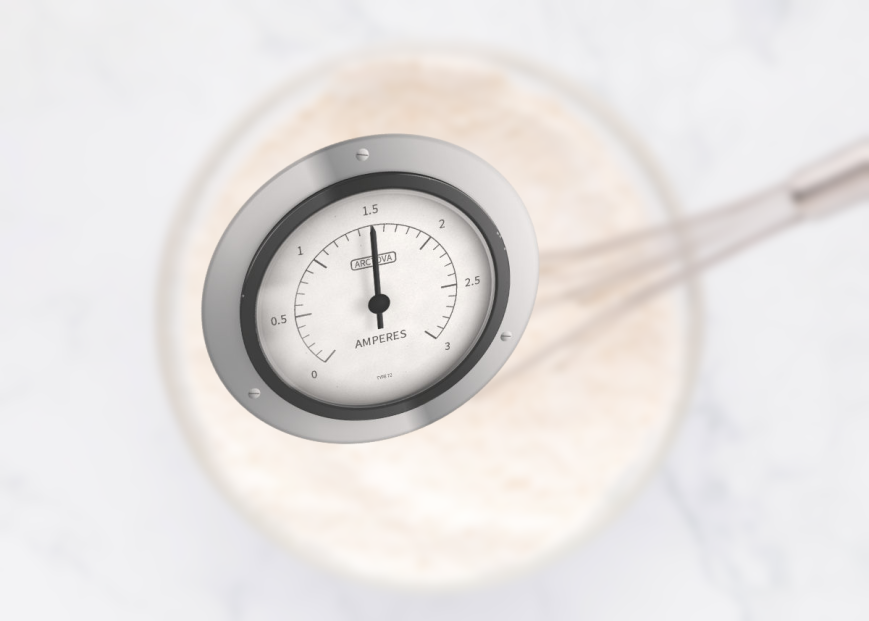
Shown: 1.5 A
